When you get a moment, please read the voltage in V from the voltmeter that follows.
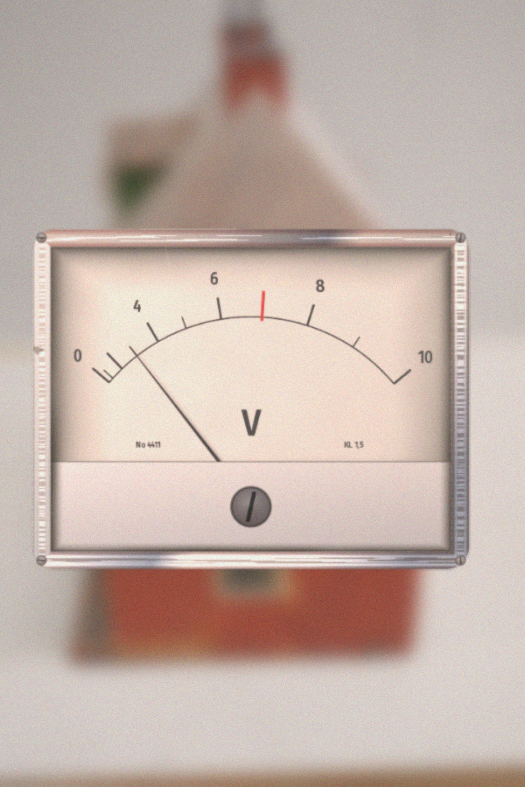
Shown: 3 V
